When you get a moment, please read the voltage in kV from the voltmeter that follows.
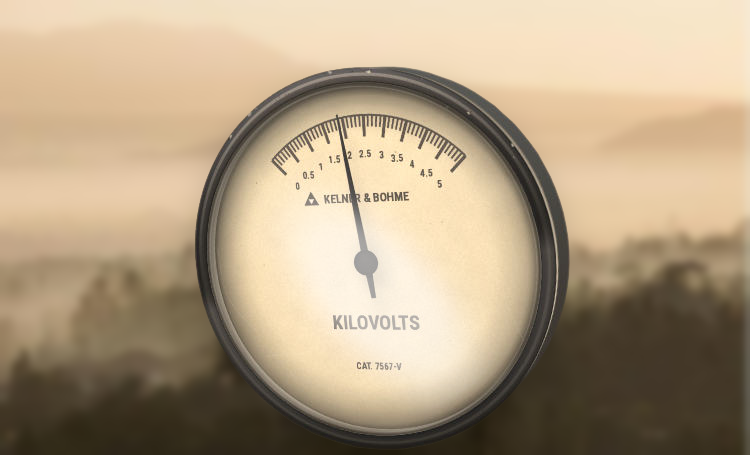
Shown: 2 kV
